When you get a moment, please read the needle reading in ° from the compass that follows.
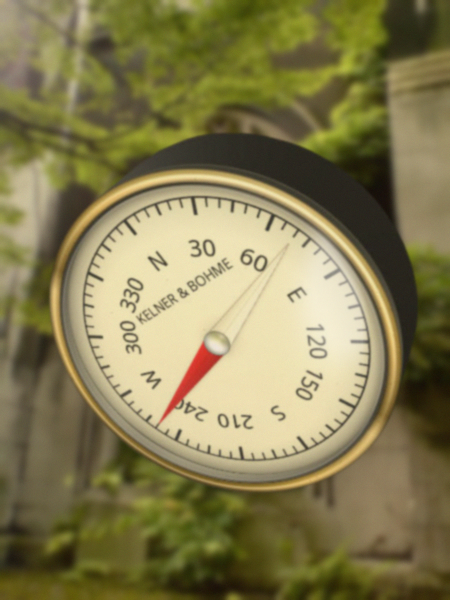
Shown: 250 °
